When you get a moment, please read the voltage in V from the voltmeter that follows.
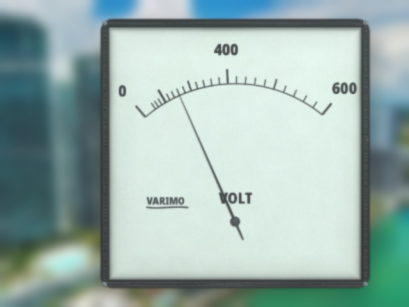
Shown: 260 V
